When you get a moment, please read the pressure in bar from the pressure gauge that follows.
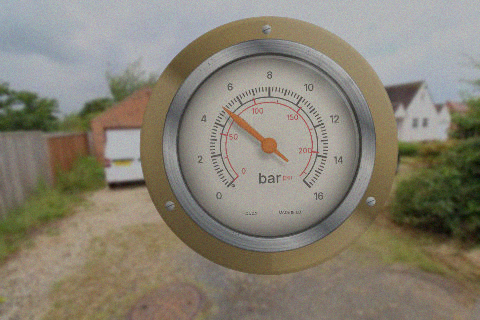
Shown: 5 bar
